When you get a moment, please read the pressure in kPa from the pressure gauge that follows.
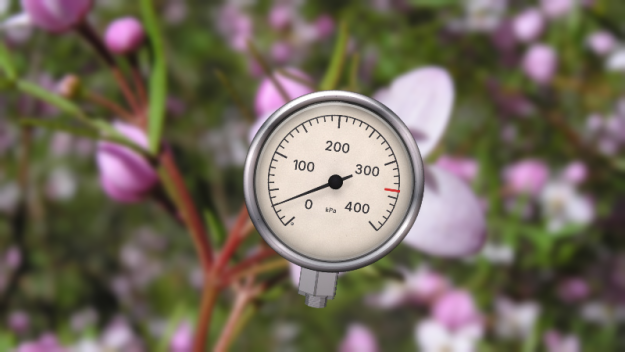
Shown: 30 kPa
